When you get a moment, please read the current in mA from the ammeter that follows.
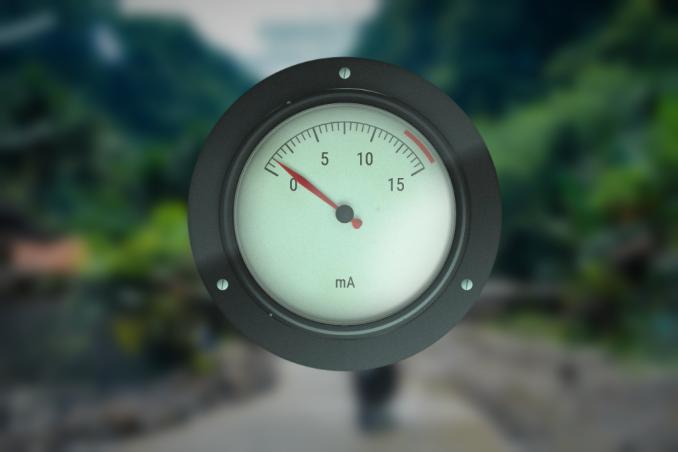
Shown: 1 mA
